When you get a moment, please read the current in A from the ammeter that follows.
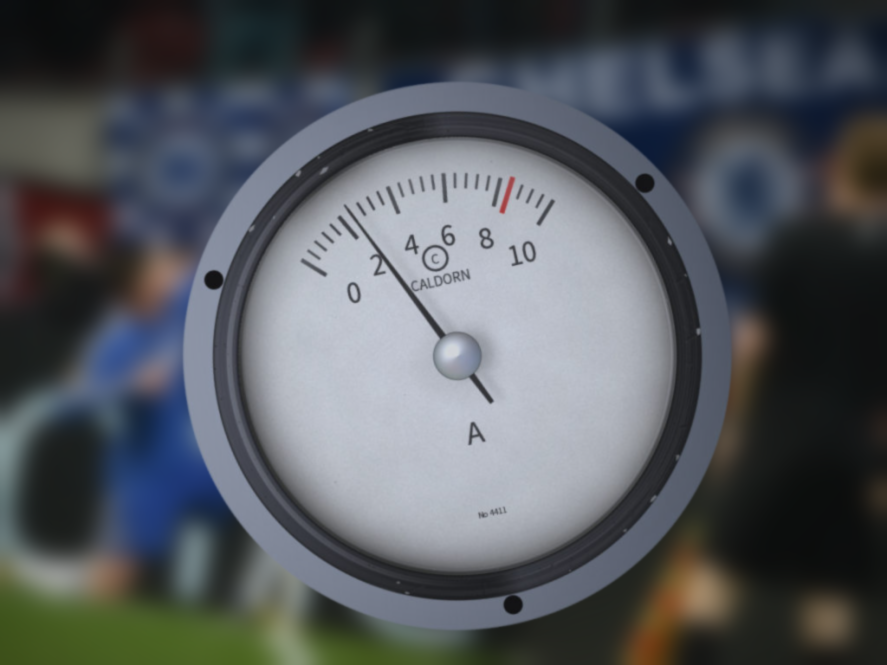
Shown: 2.4 A
